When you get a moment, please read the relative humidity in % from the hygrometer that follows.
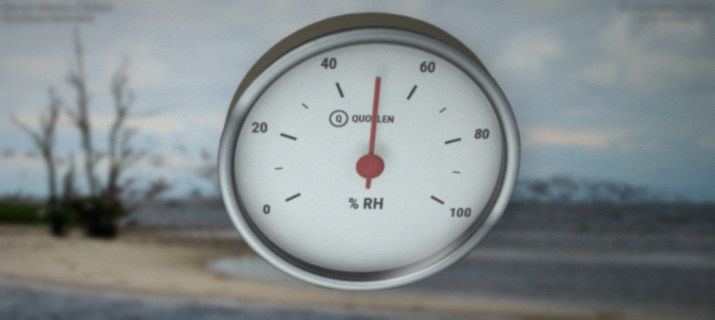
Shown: 50 %
